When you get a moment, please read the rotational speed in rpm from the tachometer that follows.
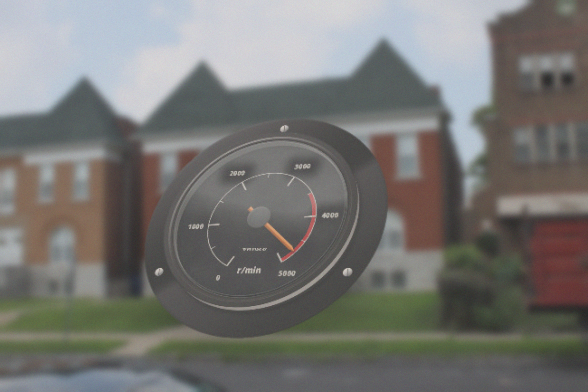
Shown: 4750 rpm
